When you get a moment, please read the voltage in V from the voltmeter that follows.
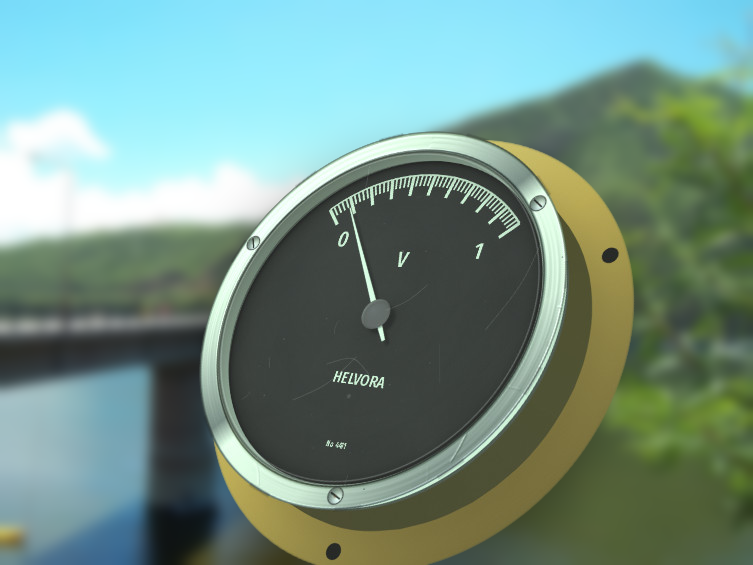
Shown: 0.1 V
